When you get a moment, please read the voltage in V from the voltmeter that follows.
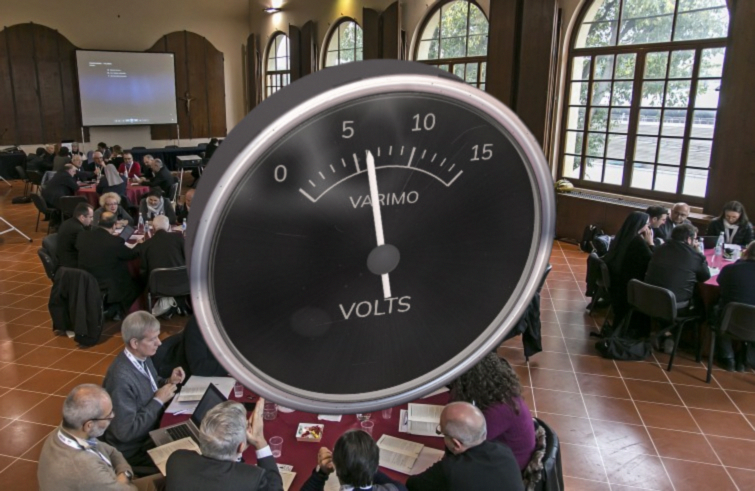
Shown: 6 V
